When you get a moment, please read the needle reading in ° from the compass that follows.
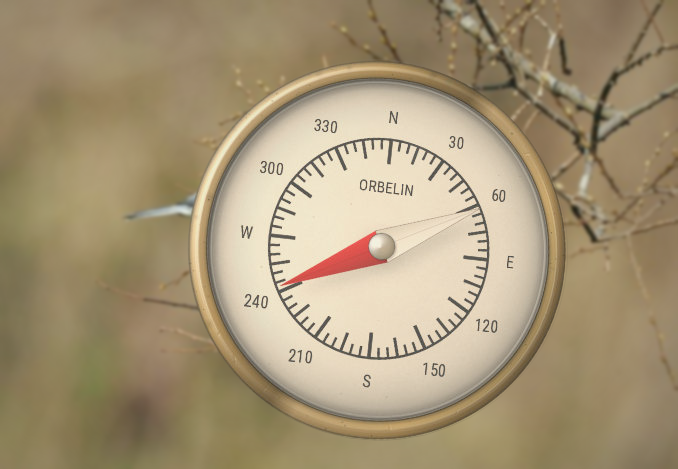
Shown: 242.5 °
